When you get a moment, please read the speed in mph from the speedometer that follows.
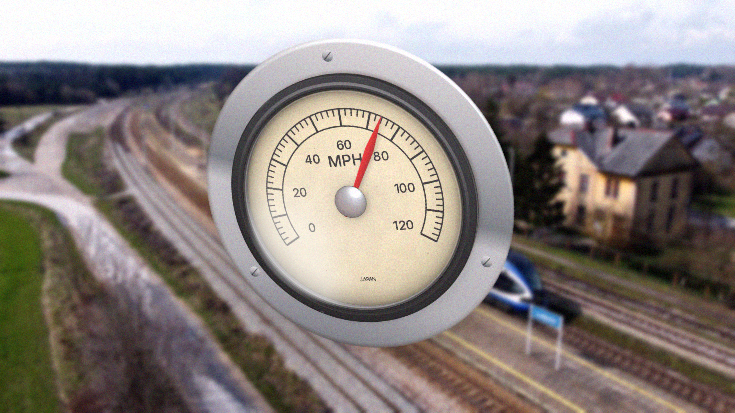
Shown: 74 mph
